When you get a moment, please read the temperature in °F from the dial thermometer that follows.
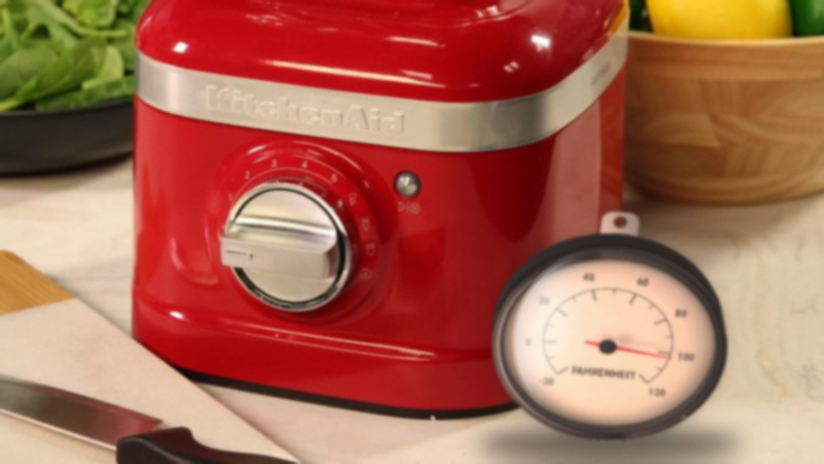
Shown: 100 °F
